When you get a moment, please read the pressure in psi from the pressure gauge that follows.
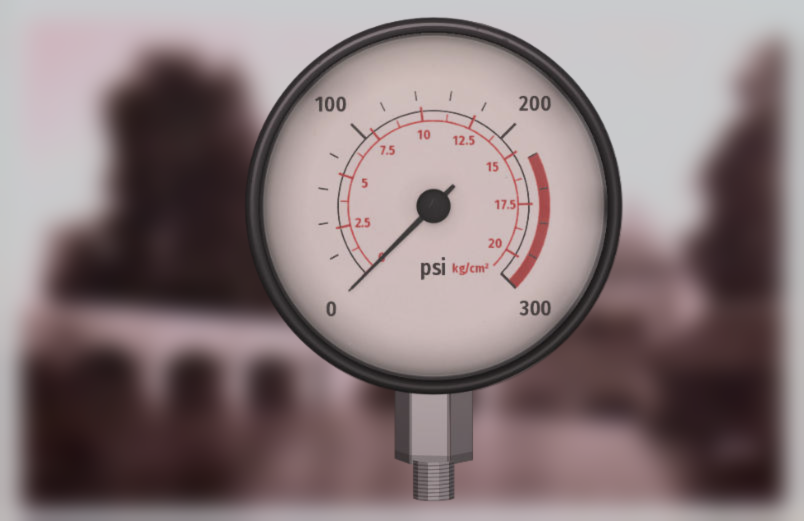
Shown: 0 psi
